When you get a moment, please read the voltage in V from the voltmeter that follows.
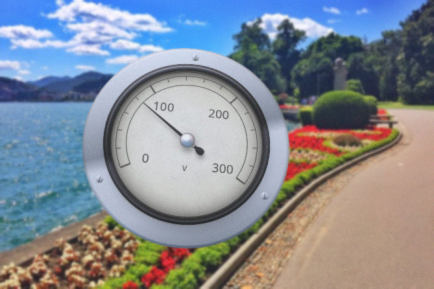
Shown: 80 V
